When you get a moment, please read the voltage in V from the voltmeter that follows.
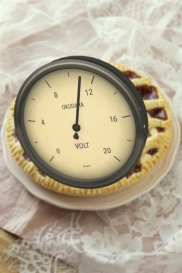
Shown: 11 V
